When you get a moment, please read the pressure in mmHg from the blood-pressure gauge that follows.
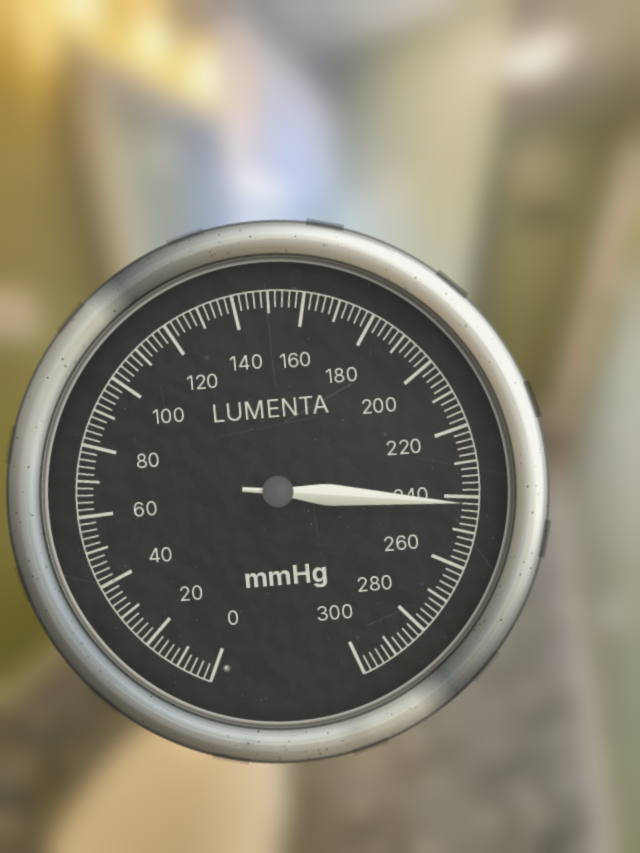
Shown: 242 mmHg
